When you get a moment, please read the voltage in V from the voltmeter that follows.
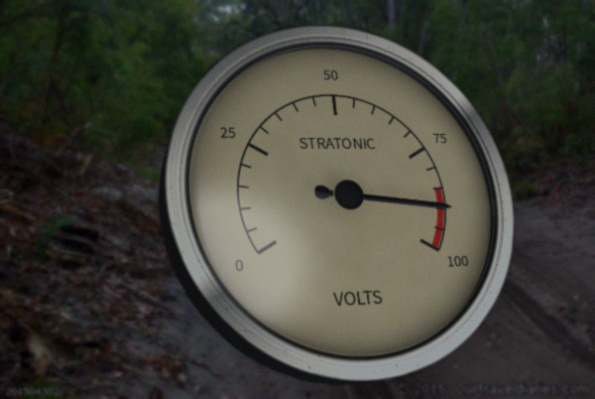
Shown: 90 V
